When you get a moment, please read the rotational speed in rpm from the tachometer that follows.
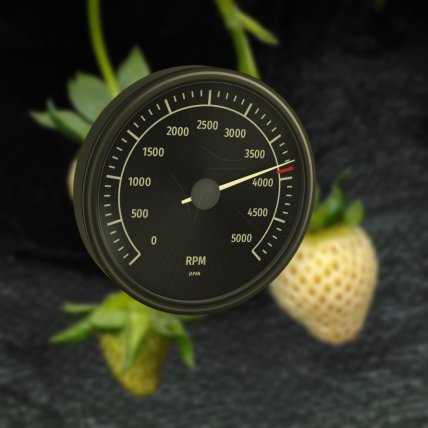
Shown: 3800 rpm
